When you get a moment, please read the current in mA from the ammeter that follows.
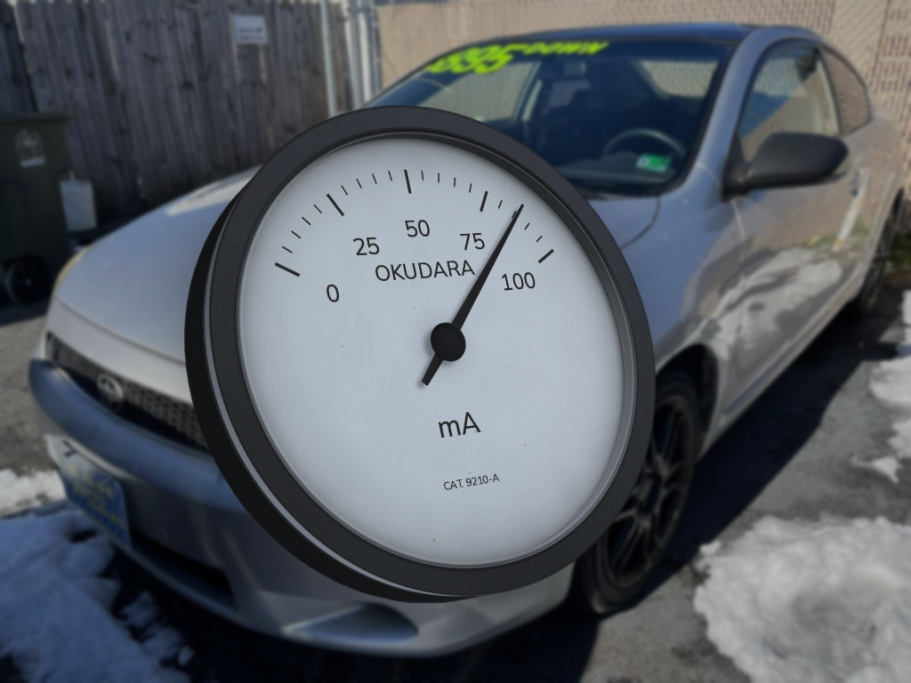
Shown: 85 mA
